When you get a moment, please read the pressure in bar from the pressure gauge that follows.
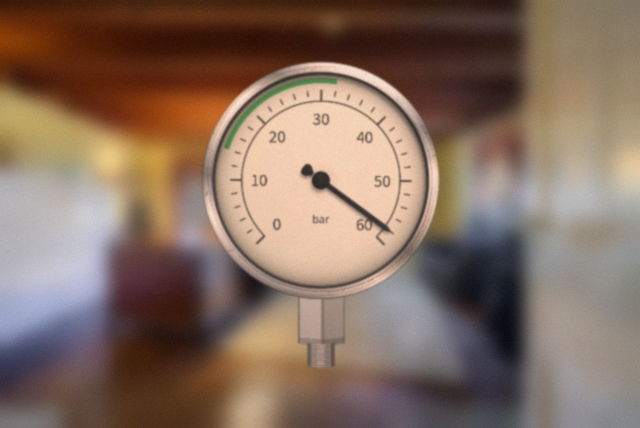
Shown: 58 bar
